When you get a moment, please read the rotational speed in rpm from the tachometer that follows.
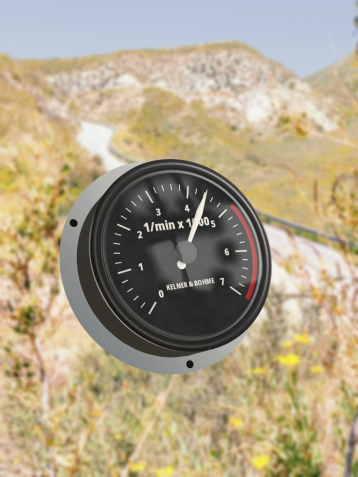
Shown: 4400 rpm
